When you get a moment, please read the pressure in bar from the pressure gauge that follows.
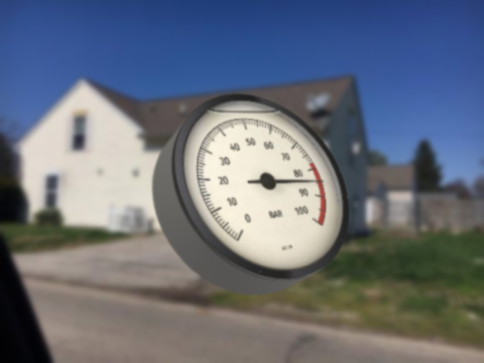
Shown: 85 bar
